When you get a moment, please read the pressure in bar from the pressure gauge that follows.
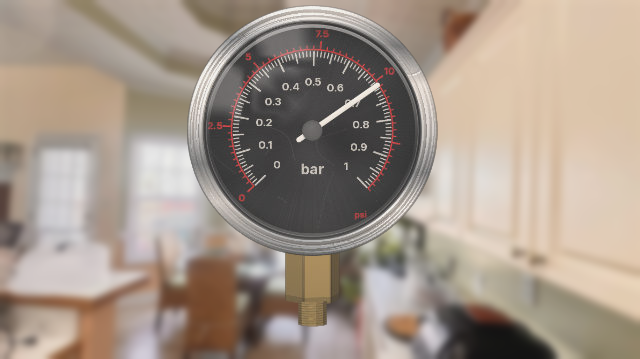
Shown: 0.7 bar
